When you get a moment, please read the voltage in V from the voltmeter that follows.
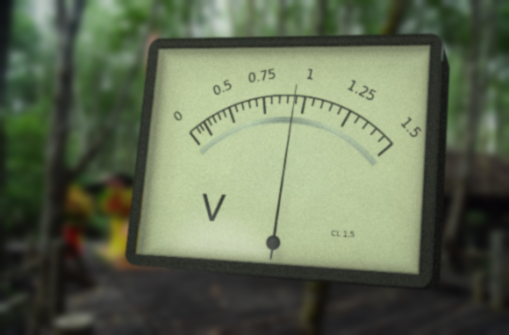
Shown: 0.95 V
